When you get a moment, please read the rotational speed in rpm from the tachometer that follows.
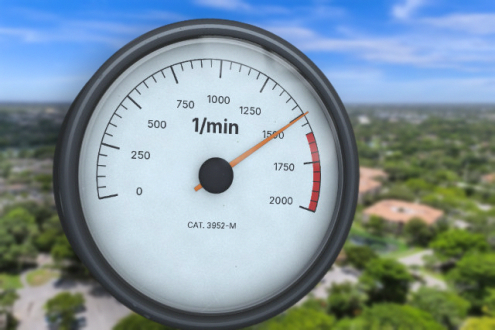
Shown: 1500 rpm
